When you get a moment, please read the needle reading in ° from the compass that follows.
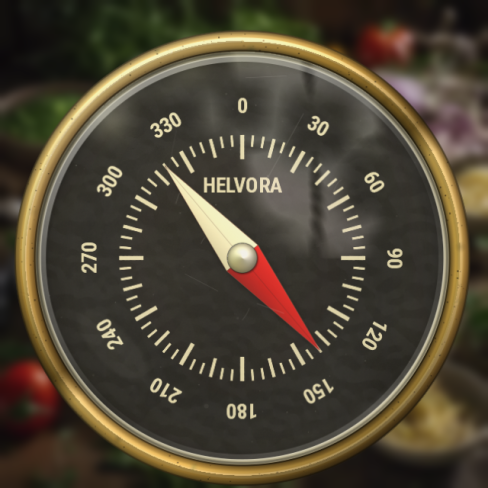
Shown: 140 °
